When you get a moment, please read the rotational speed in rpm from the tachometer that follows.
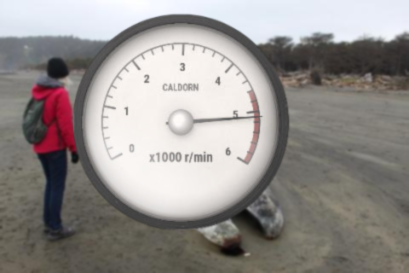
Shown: 5100 rpm
